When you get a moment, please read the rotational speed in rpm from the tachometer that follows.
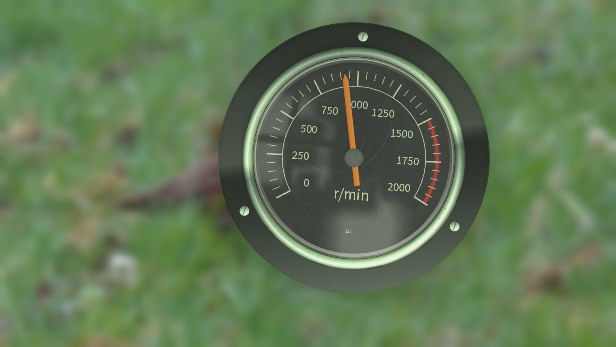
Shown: 925 rpm
